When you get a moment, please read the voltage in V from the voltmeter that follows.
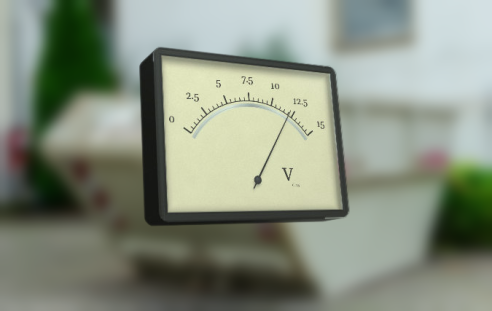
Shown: 12 V
